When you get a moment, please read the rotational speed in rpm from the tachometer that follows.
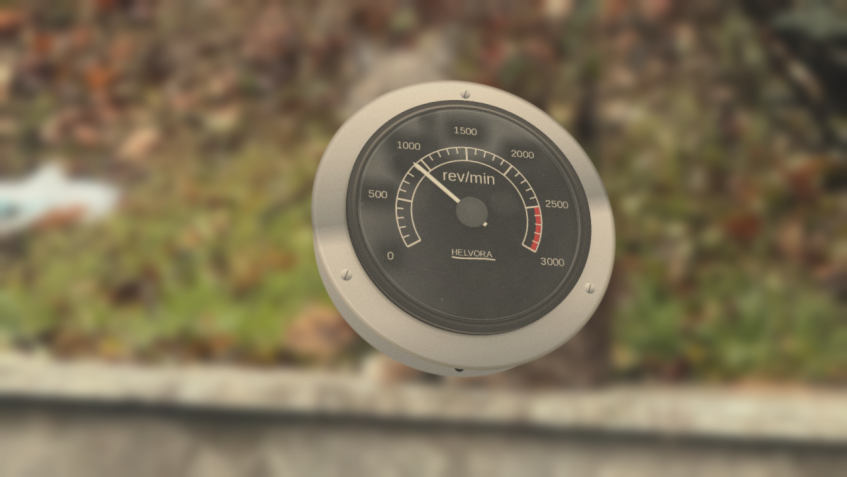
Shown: 900 rpm
